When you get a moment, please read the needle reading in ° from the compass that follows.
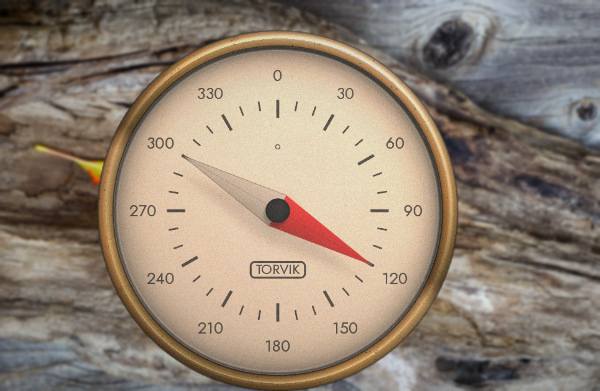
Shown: 120 °
